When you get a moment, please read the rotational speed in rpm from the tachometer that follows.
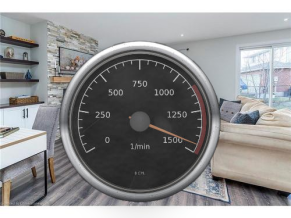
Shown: 1450 rpm
